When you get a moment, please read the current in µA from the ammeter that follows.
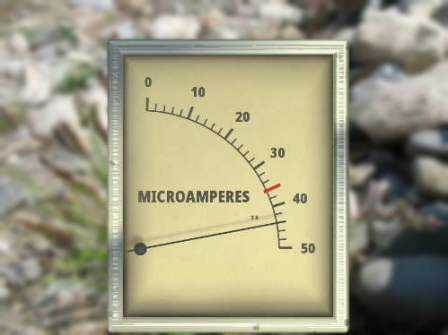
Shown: 44 µA
